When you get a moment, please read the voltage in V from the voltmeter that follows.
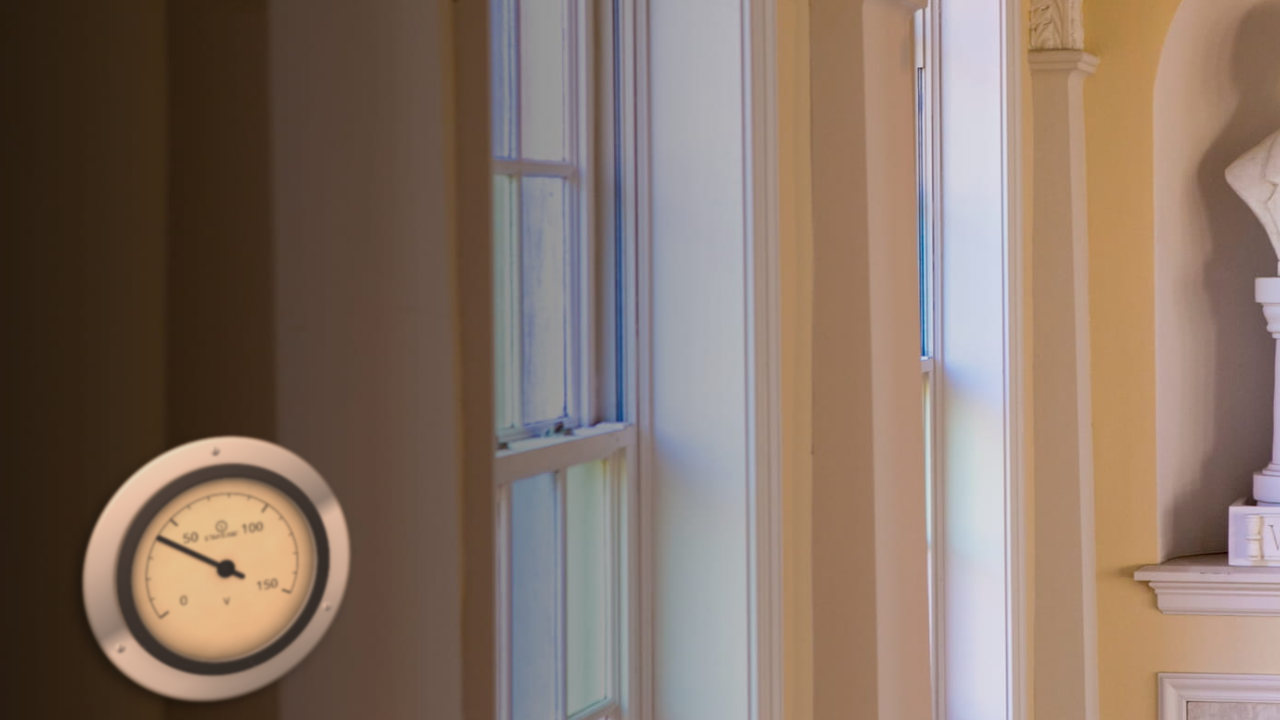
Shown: 40 V
